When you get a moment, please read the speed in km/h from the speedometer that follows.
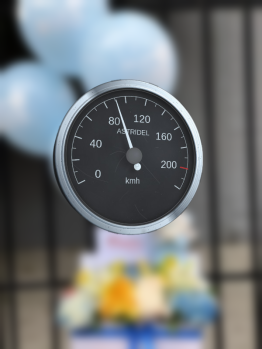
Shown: 90 km/h
